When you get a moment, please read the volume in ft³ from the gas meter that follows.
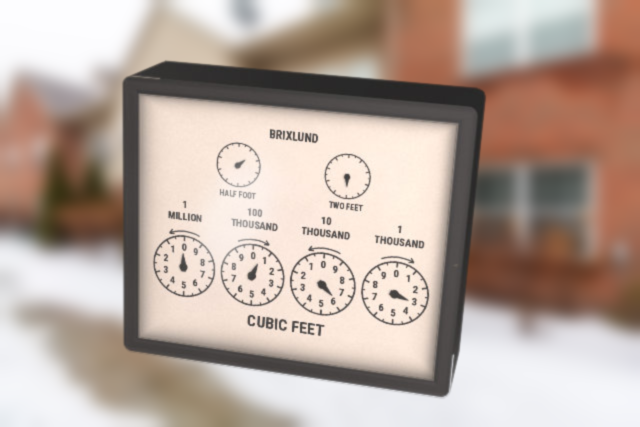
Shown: 6300 ft³
